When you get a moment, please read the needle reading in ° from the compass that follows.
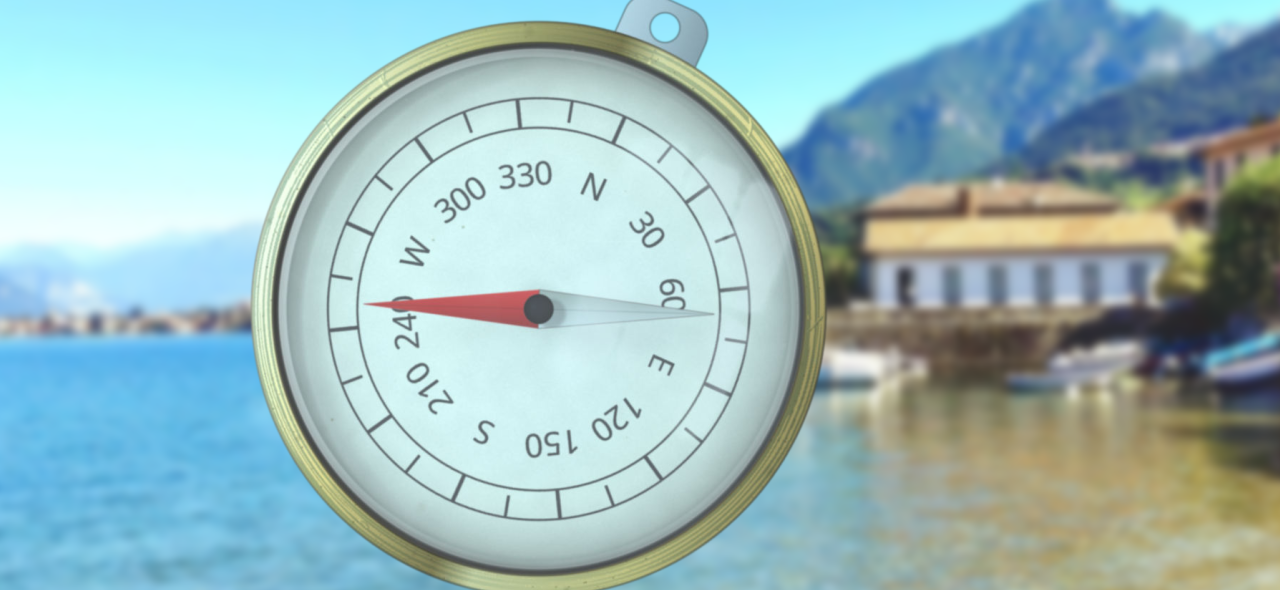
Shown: 247.5 °
